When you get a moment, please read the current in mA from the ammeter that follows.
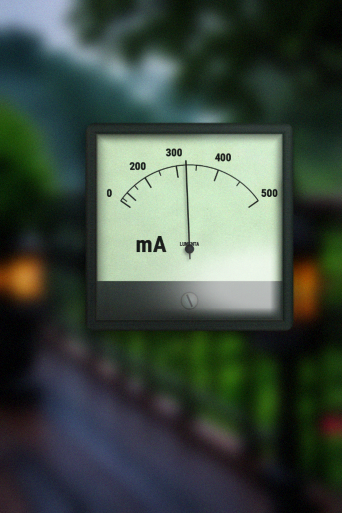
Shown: 325 mA
